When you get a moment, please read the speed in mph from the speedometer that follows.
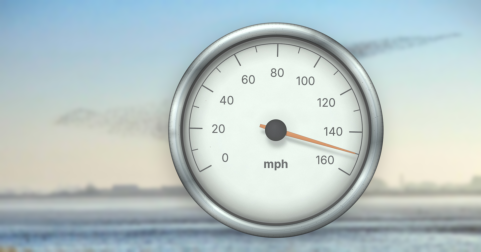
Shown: 150 mph
